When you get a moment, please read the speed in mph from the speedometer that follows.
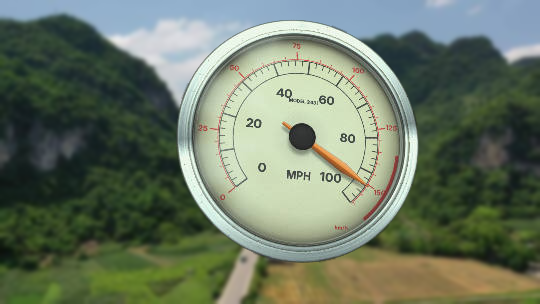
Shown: 94 mph
